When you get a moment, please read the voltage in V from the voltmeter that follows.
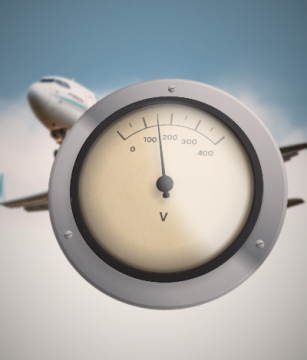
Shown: 150 V
